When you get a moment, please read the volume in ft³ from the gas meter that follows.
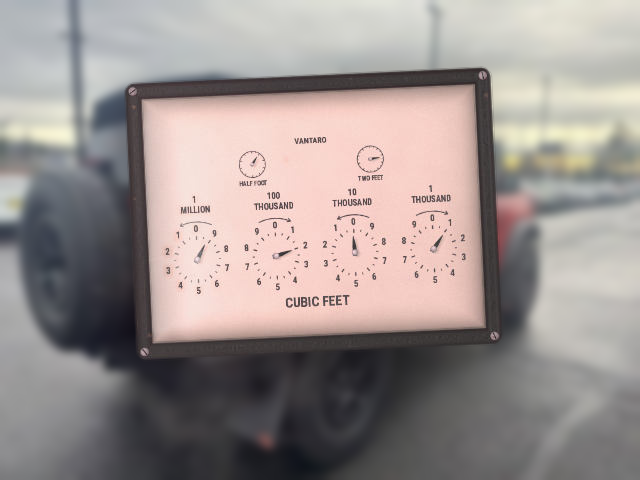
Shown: 920100 ft³
